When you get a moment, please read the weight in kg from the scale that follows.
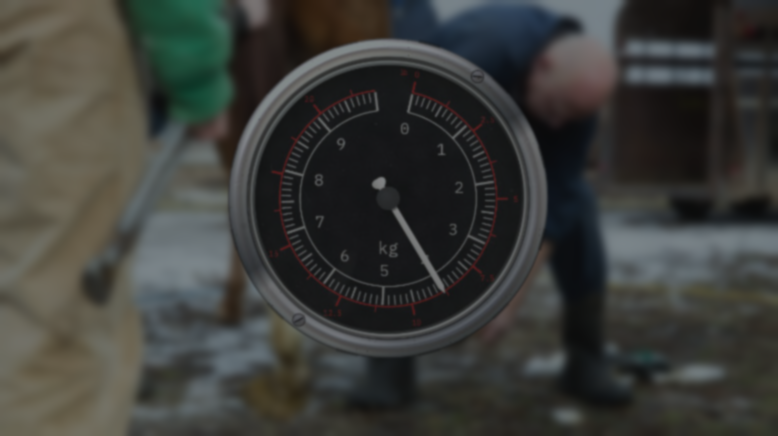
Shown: 4 kg
